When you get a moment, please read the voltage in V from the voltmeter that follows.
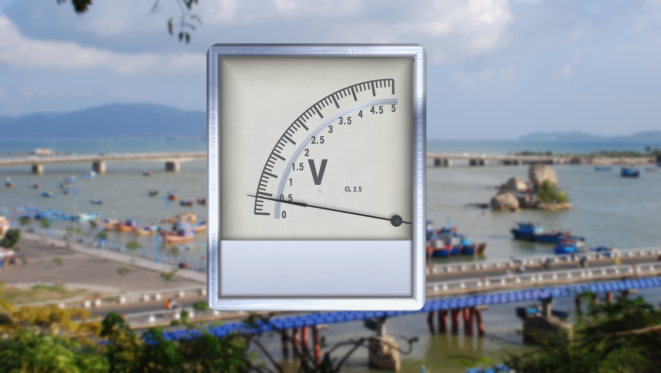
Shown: 0.4 V
